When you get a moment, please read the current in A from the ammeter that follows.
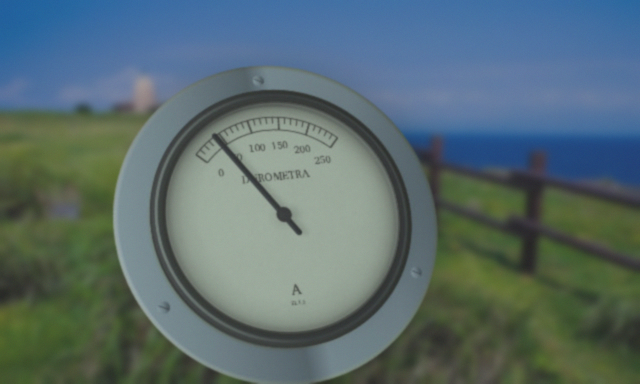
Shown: 40 A
